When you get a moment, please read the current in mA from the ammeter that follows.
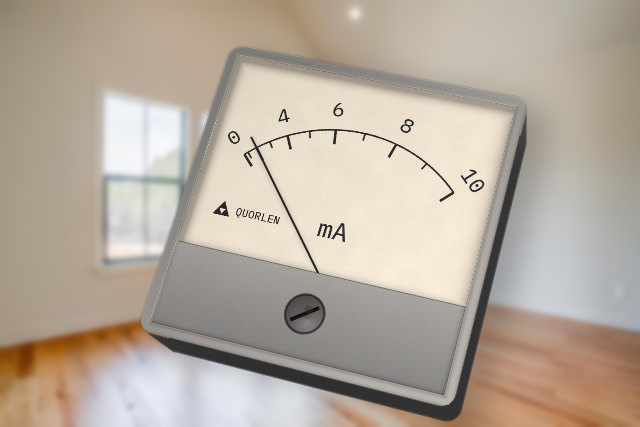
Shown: 2 mA
